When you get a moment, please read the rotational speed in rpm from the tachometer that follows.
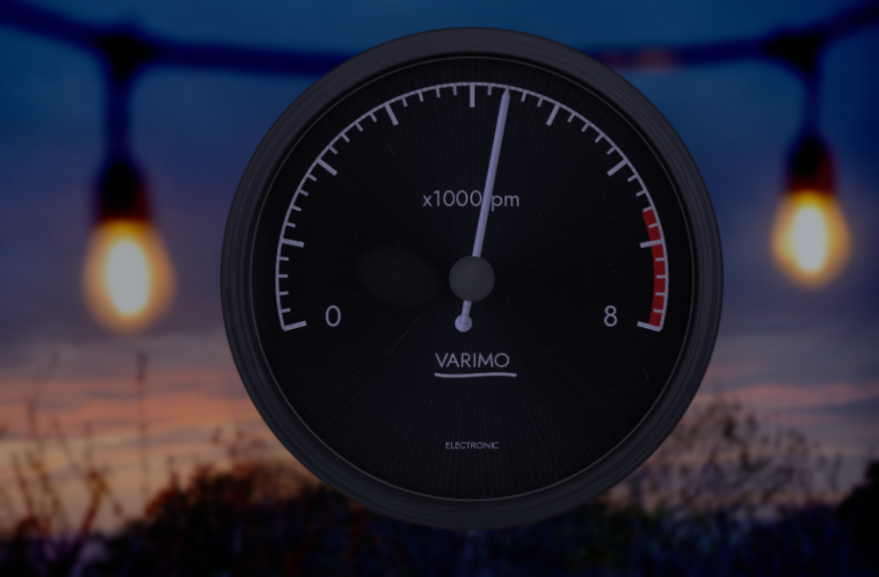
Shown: 4400 rpm
